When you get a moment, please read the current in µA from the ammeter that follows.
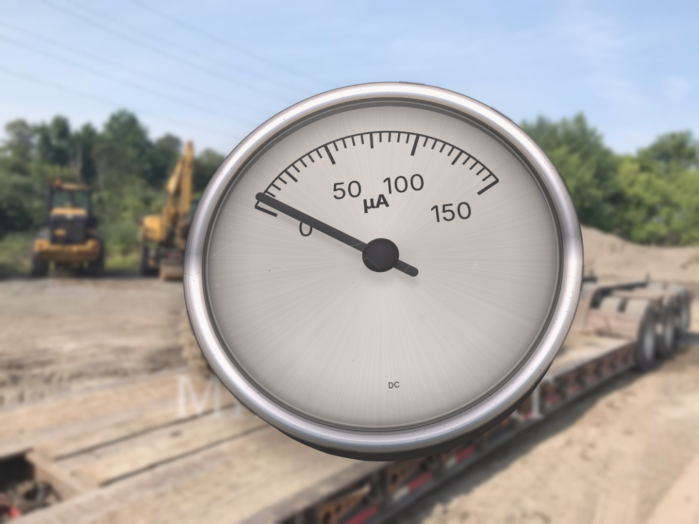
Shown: 5 µA
